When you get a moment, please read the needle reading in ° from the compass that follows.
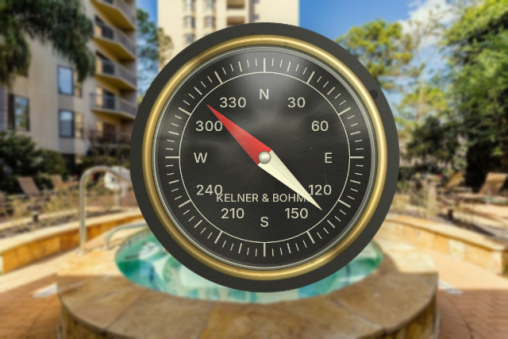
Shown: 312.5 °
